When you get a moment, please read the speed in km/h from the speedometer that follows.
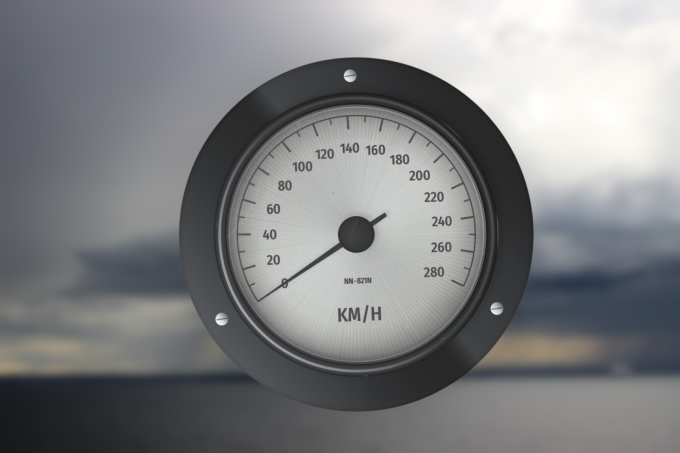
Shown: 0 km/h
